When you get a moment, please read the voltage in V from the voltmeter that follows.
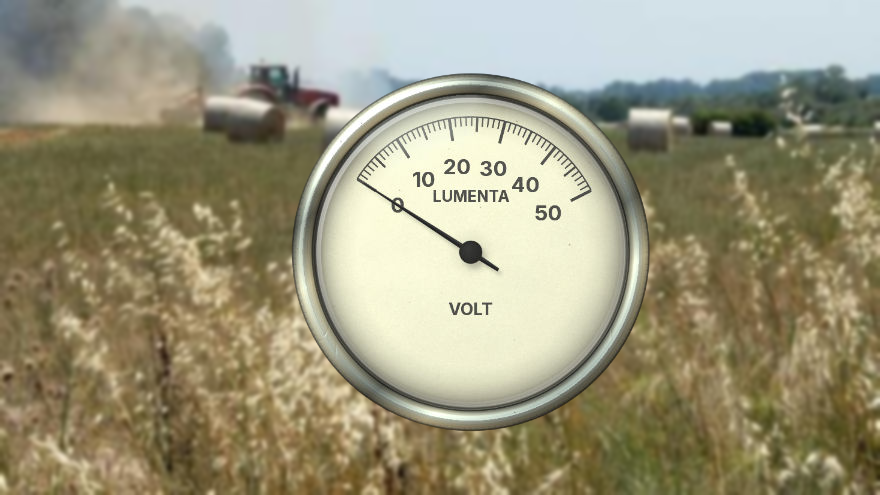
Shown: 0 V
